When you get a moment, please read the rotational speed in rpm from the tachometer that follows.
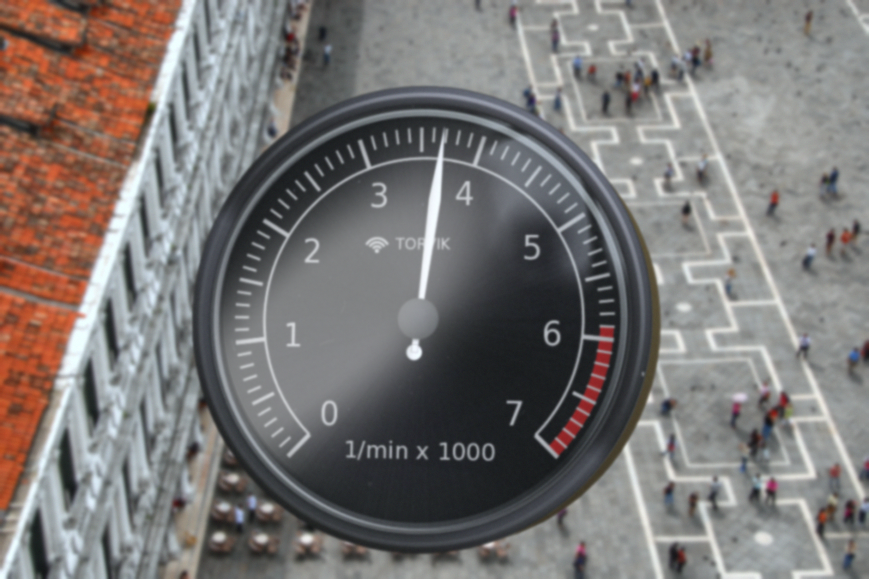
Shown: 3700 rpm
